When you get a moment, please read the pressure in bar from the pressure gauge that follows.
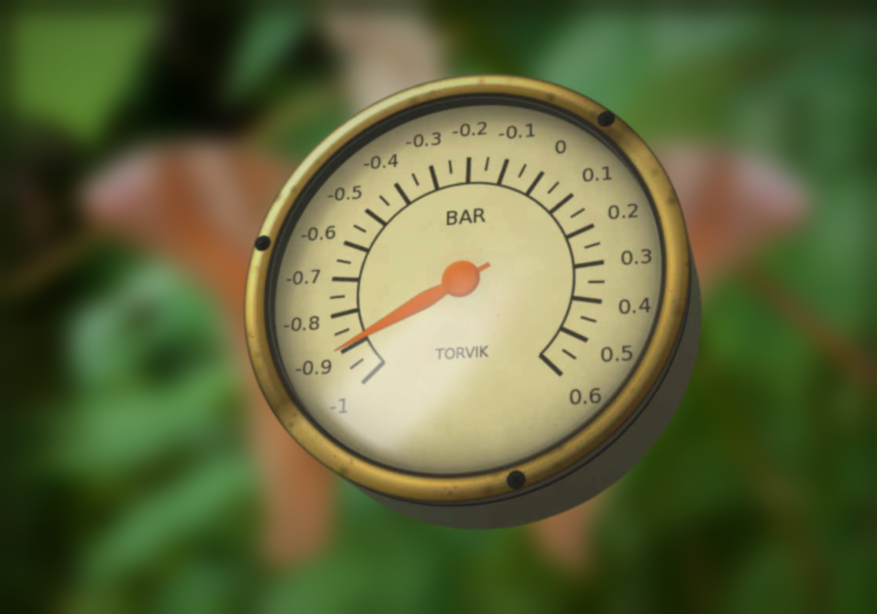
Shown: -0.9 bar
